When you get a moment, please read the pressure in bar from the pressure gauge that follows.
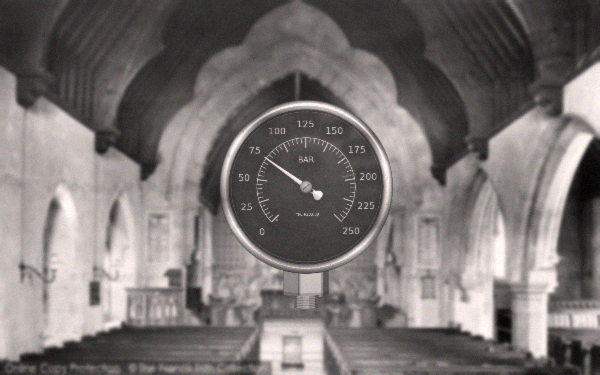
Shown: 75 bar
